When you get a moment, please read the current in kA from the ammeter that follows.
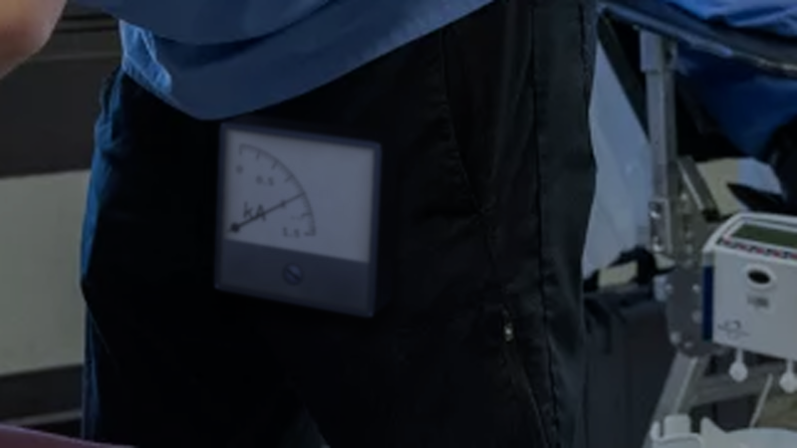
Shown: 1 kA
